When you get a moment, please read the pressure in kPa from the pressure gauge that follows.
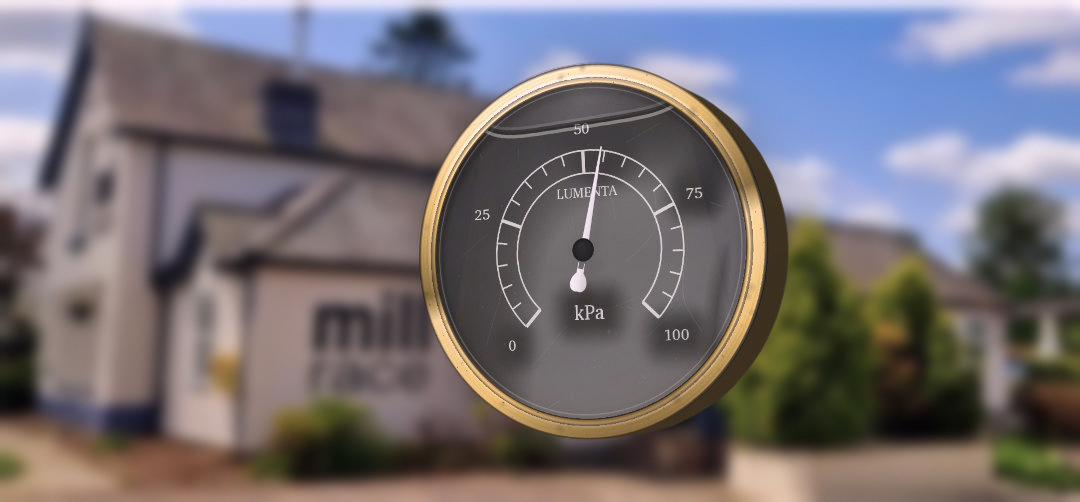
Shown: 55 kPa
